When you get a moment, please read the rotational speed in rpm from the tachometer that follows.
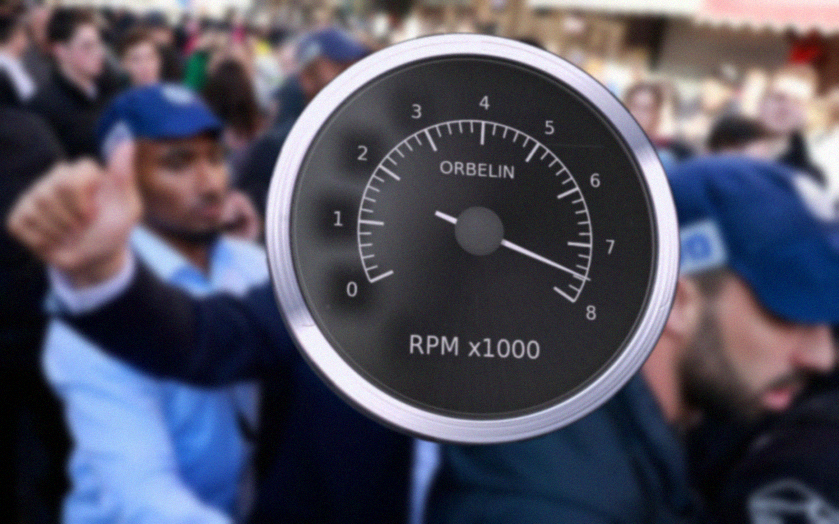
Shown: 7600 rpm
